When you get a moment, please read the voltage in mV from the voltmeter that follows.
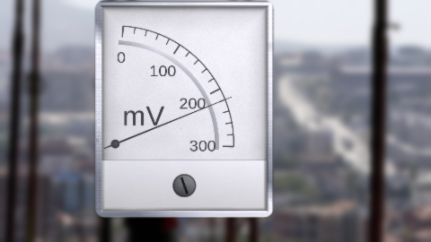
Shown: 220 mV
